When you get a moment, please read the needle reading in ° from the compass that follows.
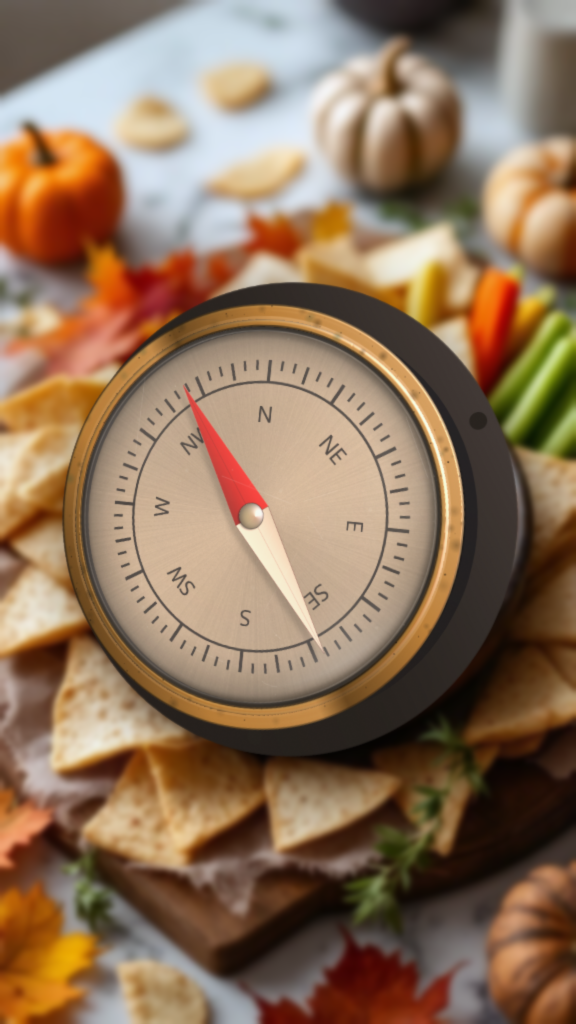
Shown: 325 °
